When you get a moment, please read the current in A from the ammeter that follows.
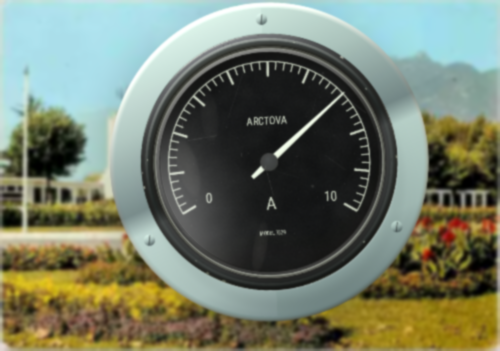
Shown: 7 A
